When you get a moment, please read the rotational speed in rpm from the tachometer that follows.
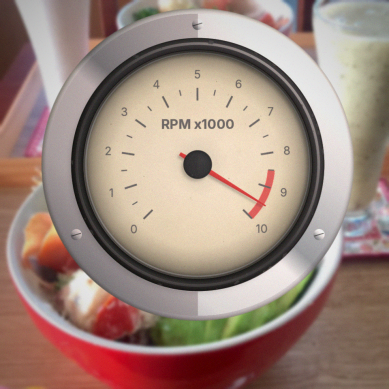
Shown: 9500 rpm
